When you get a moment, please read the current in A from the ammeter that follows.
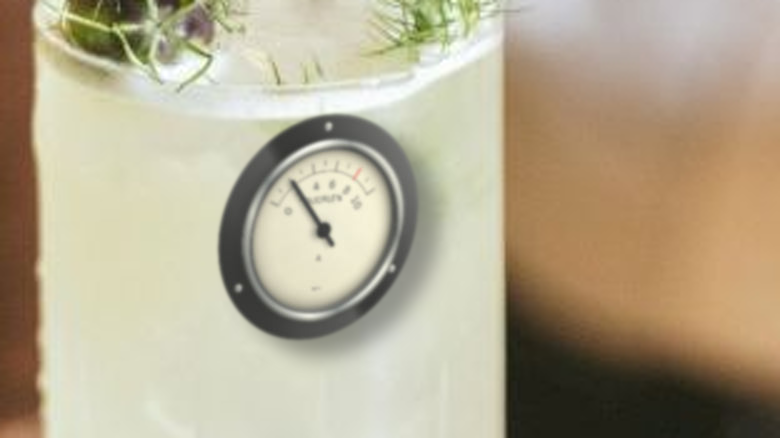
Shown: 2 A
